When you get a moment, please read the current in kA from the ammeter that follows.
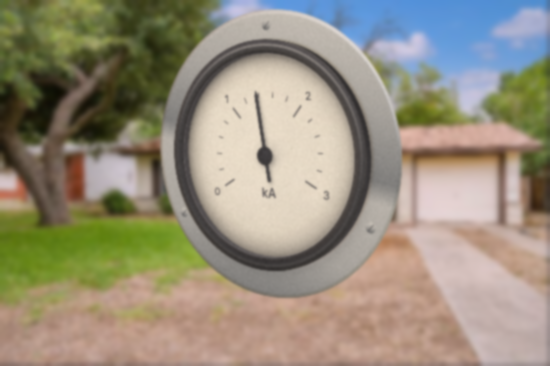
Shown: 1.4 kA
